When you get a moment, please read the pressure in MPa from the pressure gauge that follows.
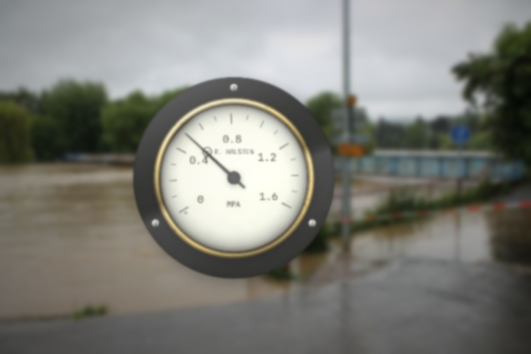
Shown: 0.5 MPa
